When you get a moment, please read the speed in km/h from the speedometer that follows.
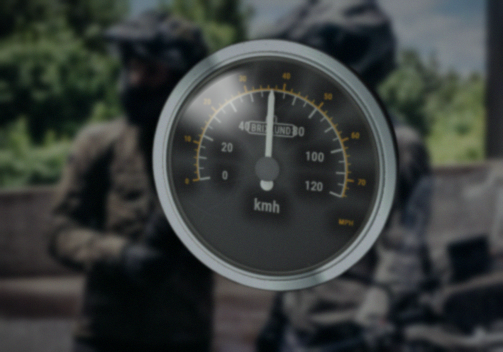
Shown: 60 km/h
